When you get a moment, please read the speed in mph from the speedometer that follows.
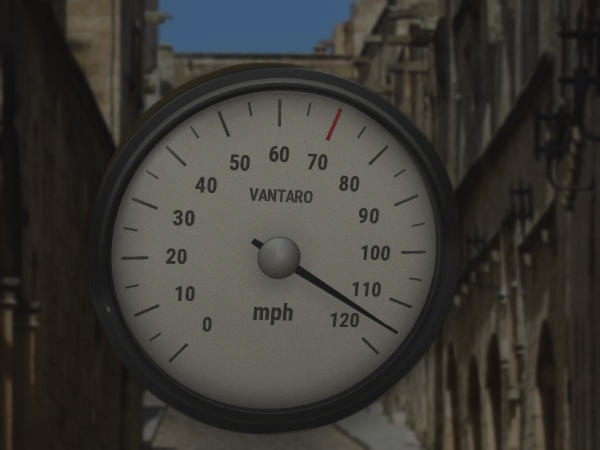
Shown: 115 mph
